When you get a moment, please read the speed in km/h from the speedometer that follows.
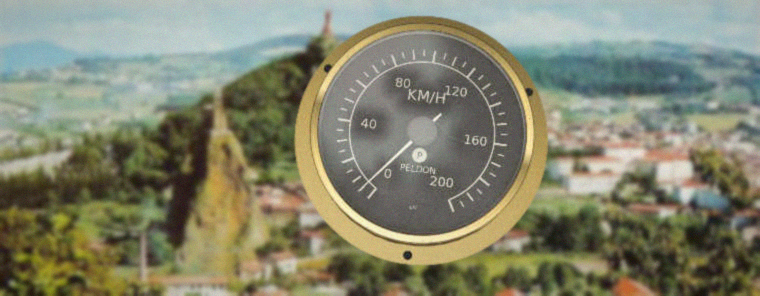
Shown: 5 km/h
